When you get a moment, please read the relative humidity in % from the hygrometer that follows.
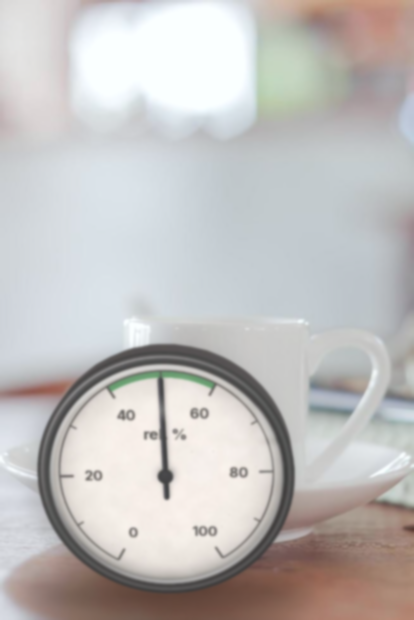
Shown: 50 %
